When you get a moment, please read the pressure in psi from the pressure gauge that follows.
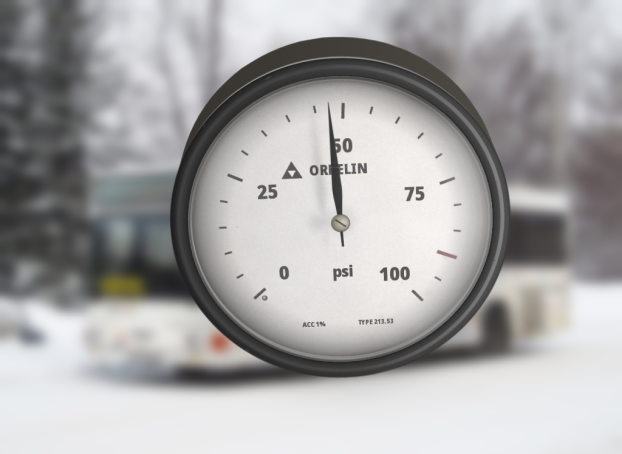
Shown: 47.5 psi
